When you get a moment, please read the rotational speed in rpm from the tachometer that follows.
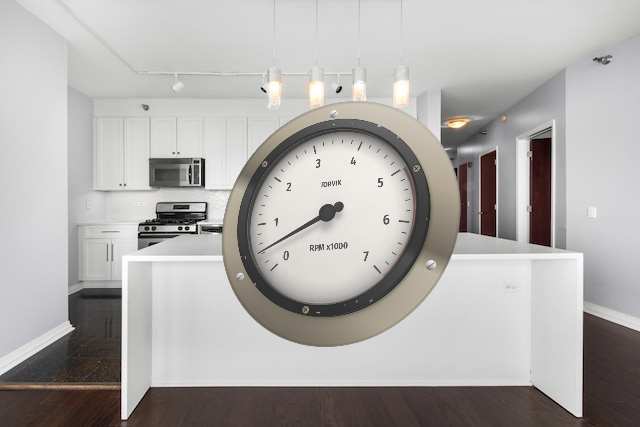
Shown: 400 rpm
